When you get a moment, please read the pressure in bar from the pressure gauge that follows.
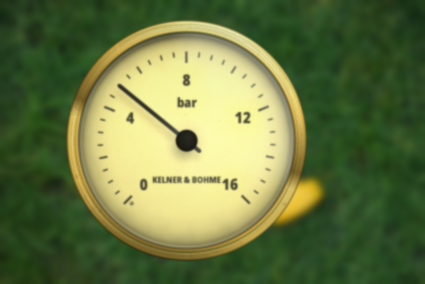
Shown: 5 bar
